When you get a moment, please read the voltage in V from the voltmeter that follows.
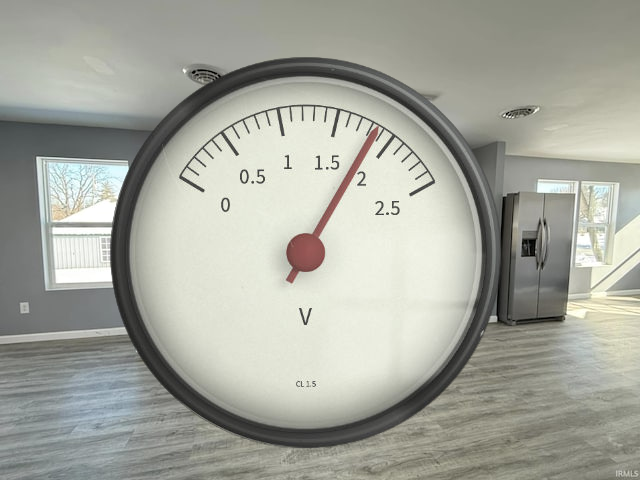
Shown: 1.85 V
